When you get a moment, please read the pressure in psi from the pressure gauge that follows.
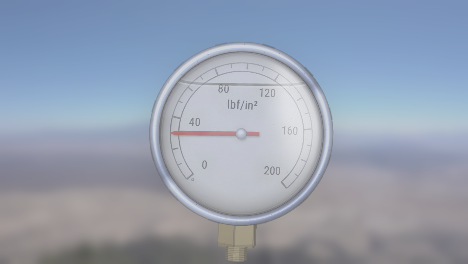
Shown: 30 psi
